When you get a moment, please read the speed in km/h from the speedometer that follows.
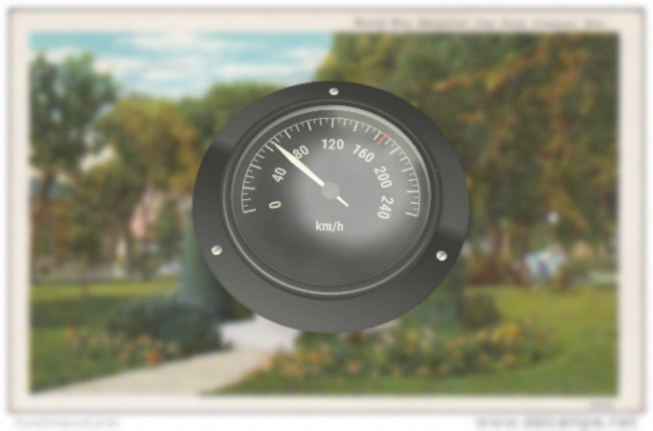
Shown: 65 km/h
